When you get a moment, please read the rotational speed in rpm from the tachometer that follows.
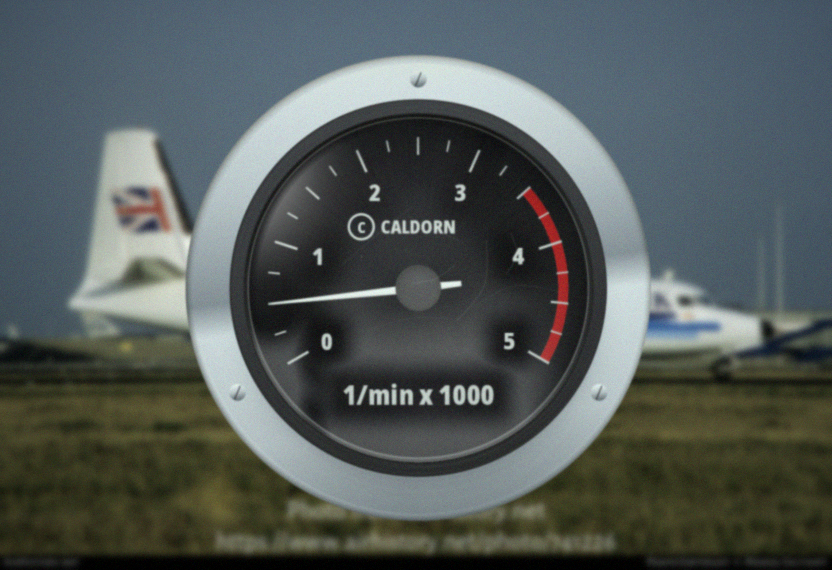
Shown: 500 rpm
